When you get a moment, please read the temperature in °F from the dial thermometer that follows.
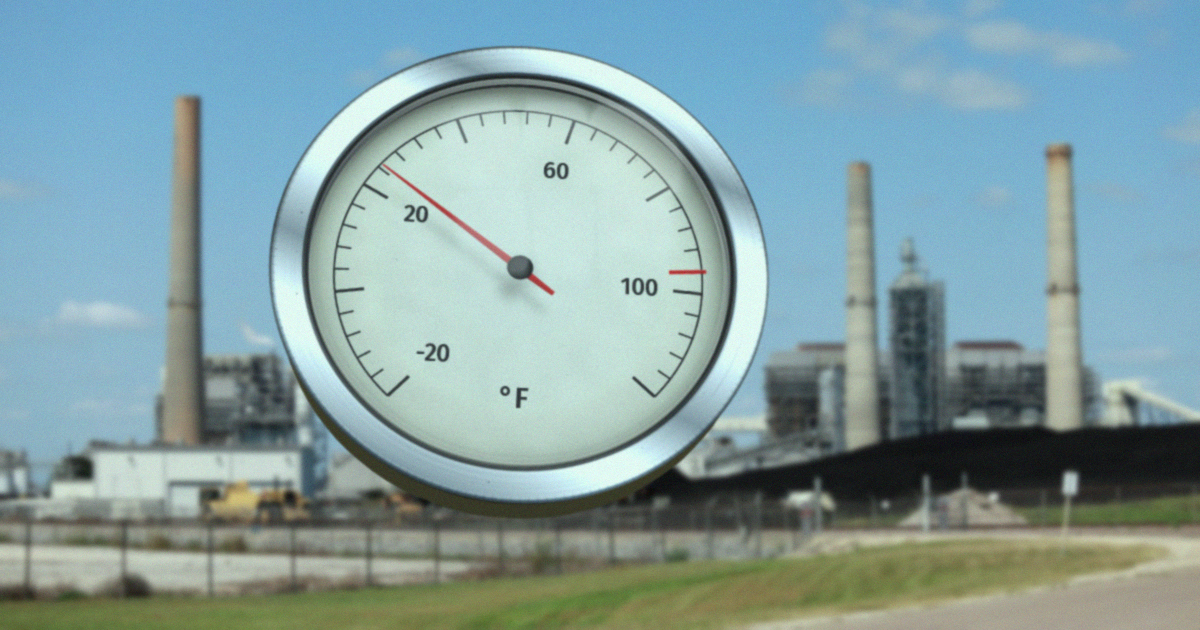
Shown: 24 °F
